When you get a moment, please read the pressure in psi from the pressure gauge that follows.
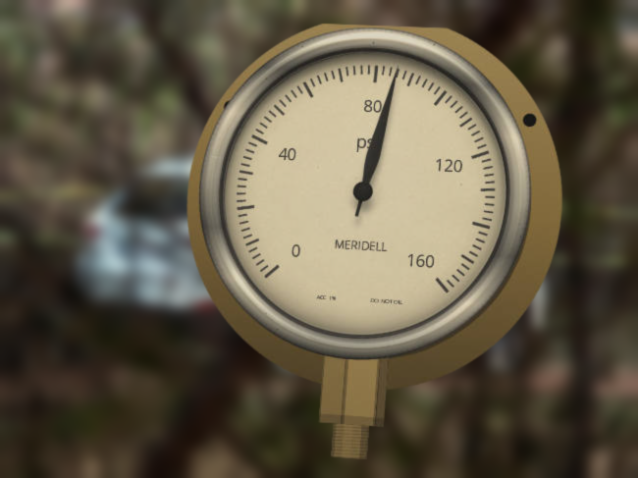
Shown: 86 psi
